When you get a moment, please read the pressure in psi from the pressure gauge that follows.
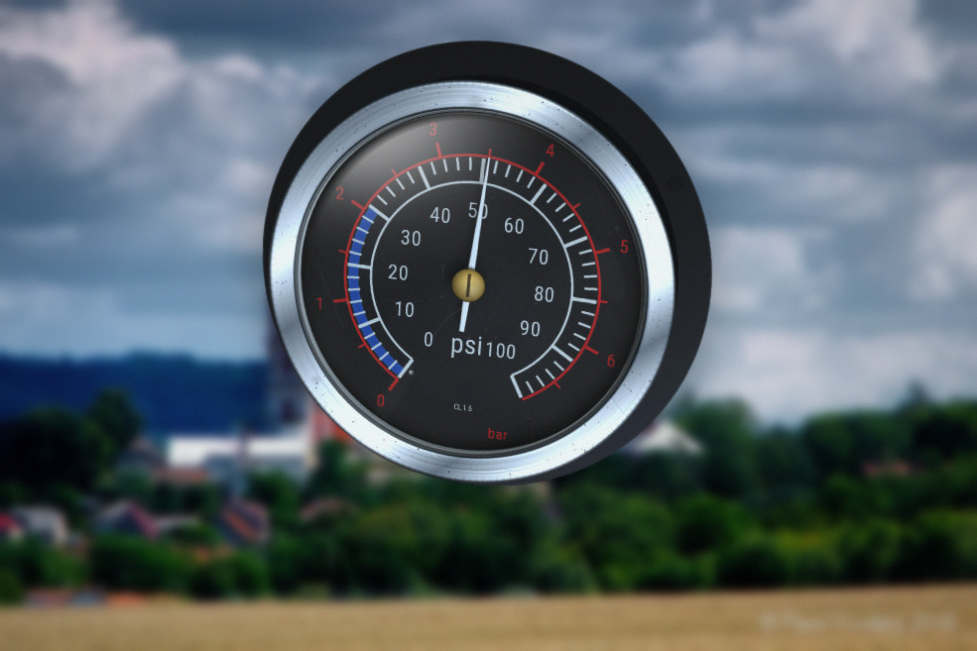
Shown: 51 psi
